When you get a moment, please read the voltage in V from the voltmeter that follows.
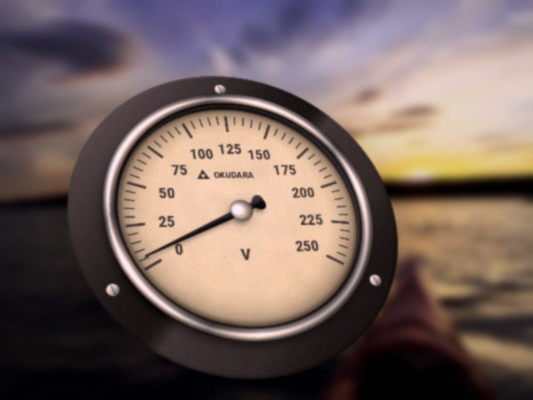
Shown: 5 V
